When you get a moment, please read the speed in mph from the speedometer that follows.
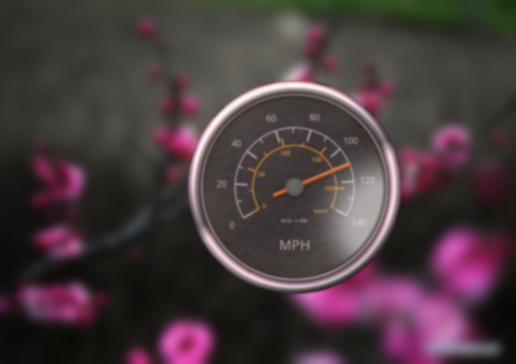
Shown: 110 mph
